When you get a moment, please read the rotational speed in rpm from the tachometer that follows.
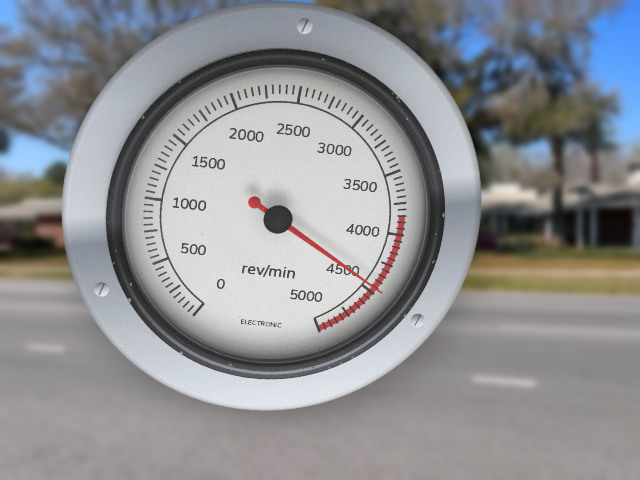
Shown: 4450 rpm
